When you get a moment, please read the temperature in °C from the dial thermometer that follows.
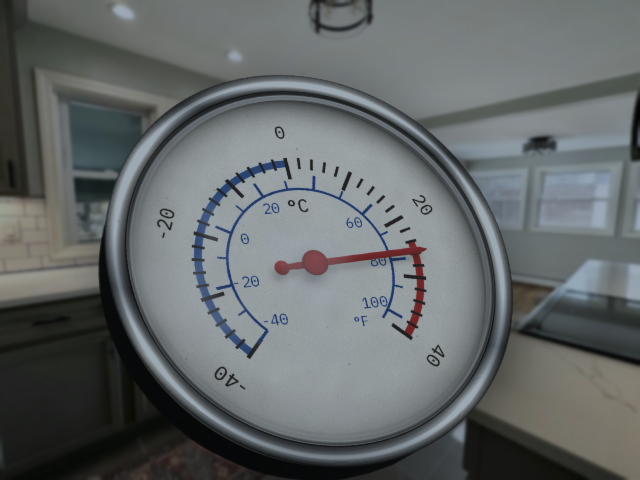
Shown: 26 °C
